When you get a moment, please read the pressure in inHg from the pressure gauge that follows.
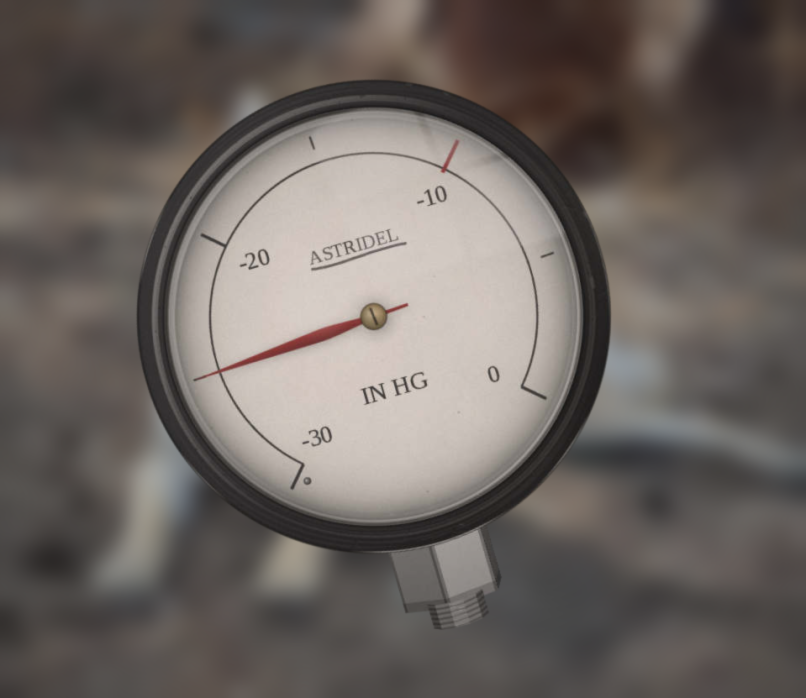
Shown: -25 inHg
